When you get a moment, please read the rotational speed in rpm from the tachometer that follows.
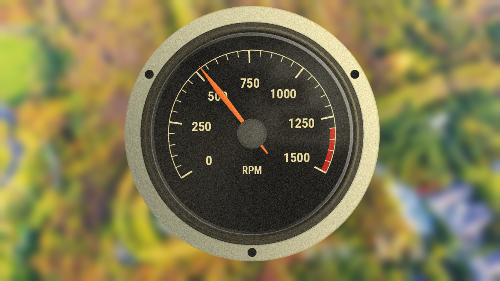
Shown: 525 rpm
